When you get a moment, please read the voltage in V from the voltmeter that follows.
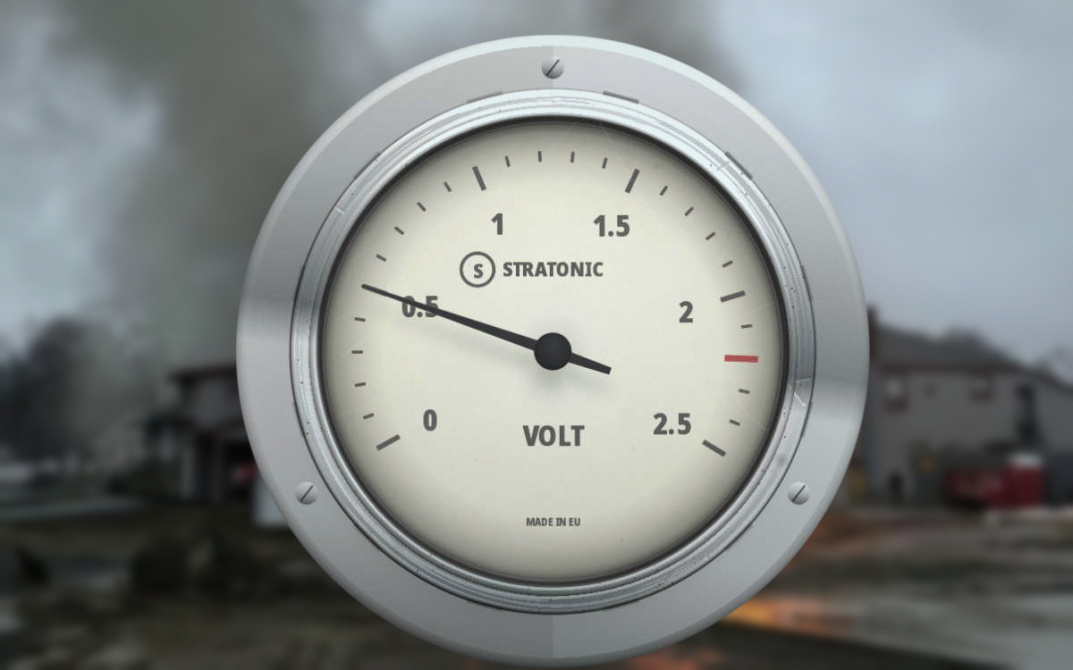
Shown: 0.5 V
